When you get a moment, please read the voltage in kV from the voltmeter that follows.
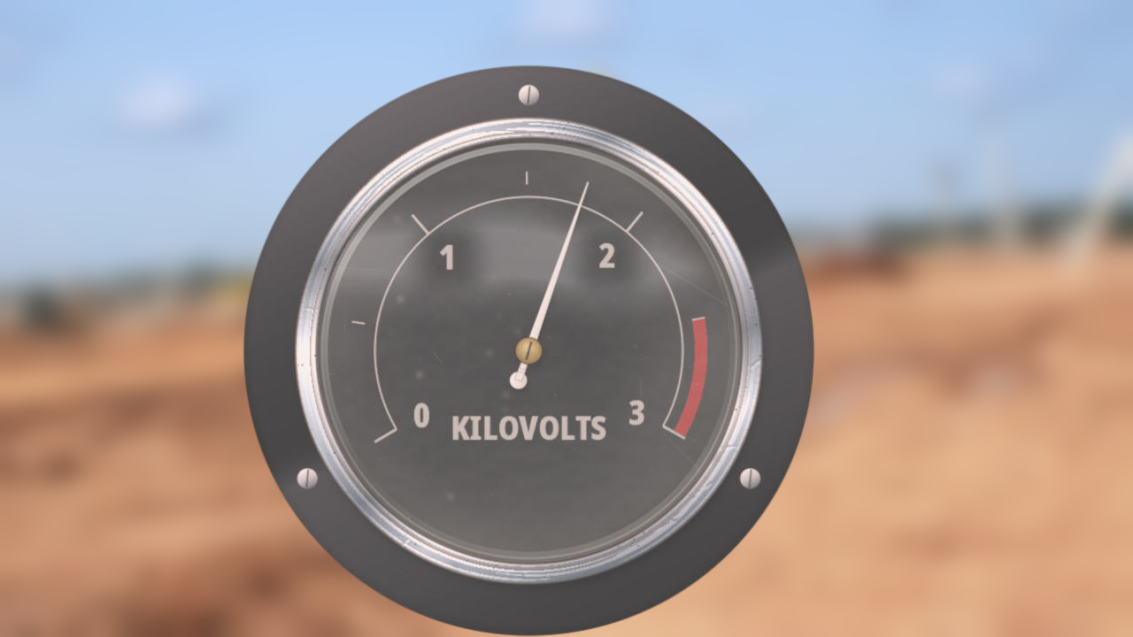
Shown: 1.75 kV
